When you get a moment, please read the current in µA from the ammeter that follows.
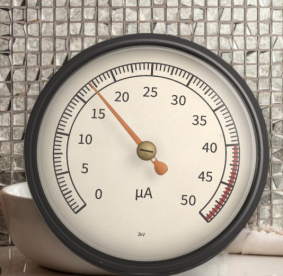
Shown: 17 µA
